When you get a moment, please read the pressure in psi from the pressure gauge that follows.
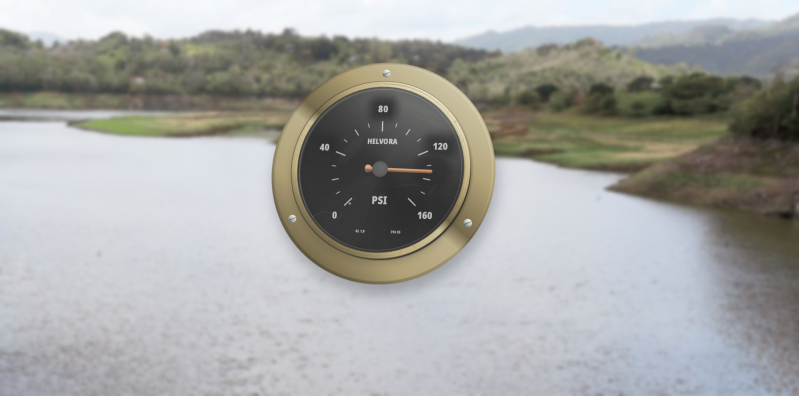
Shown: 135 psi
